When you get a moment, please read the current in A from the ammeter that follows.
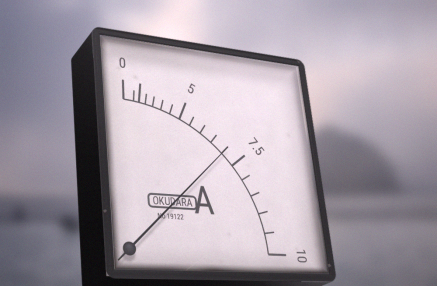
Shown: 7 A
